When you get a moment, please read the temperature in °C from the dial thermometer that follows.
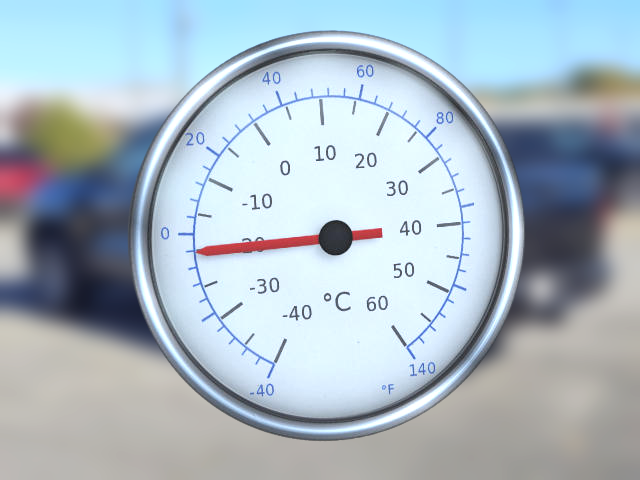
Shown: -20 °C
